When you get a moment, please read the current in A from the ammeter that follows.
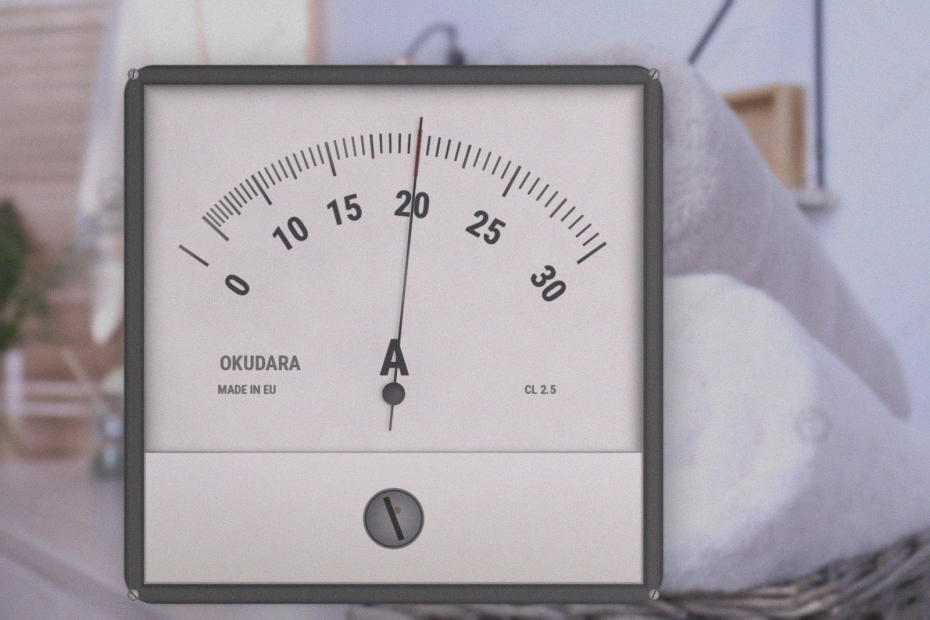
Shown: 20 A
